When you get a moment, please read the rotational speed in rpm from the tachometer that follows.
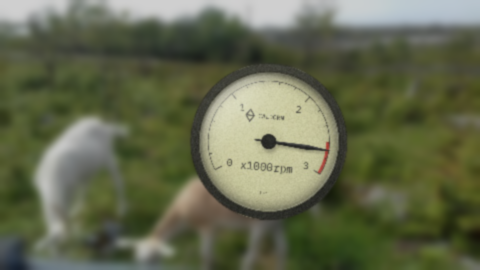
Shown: 2700 rpm
